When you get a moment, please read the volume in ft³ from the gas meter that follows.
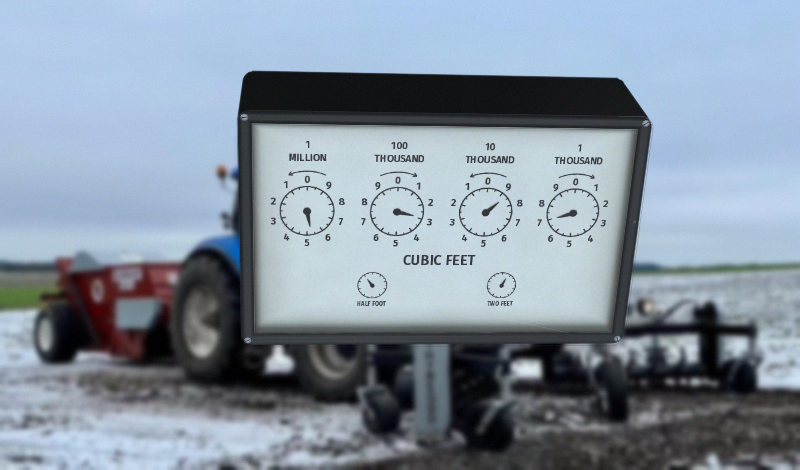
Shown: 528700 ft³
